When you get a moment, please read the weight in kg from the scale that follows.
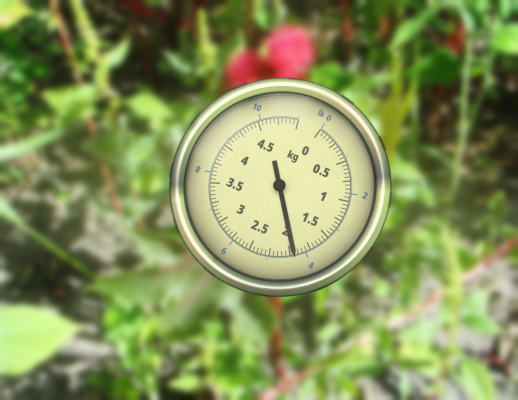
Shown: 1.95 kg
